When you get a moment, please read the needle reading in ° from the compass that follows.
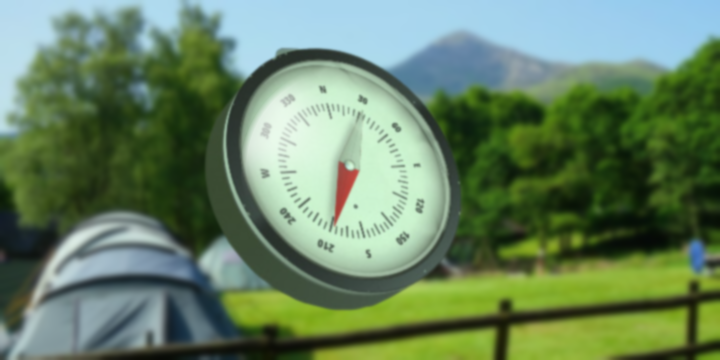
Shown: 210 °
